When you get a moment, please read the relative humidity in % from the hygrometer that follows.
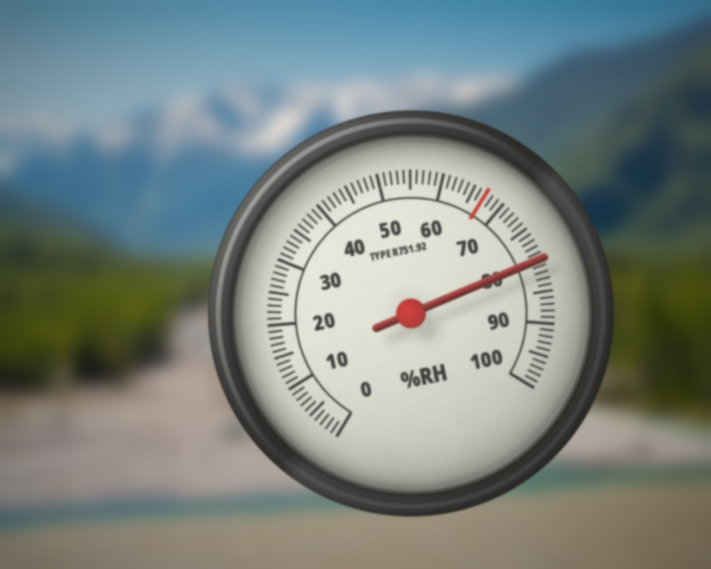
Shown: 80 %
